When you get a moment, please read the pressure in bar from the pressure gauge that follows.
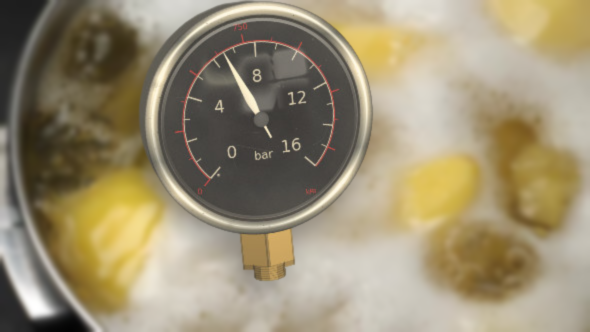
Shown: 6.5 bar
